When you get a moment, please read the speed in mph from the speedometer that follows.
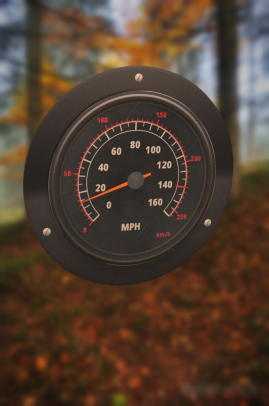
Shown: 15 mph
